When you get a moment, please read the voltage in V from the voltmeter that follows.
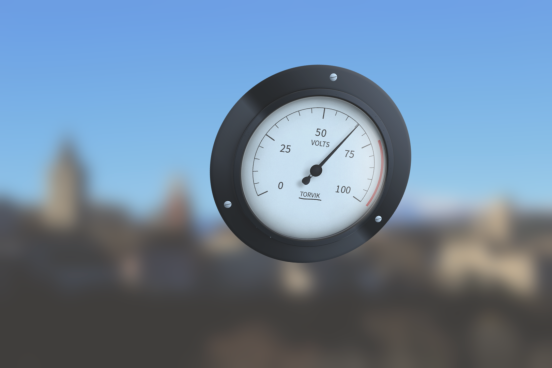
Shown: 65 V
